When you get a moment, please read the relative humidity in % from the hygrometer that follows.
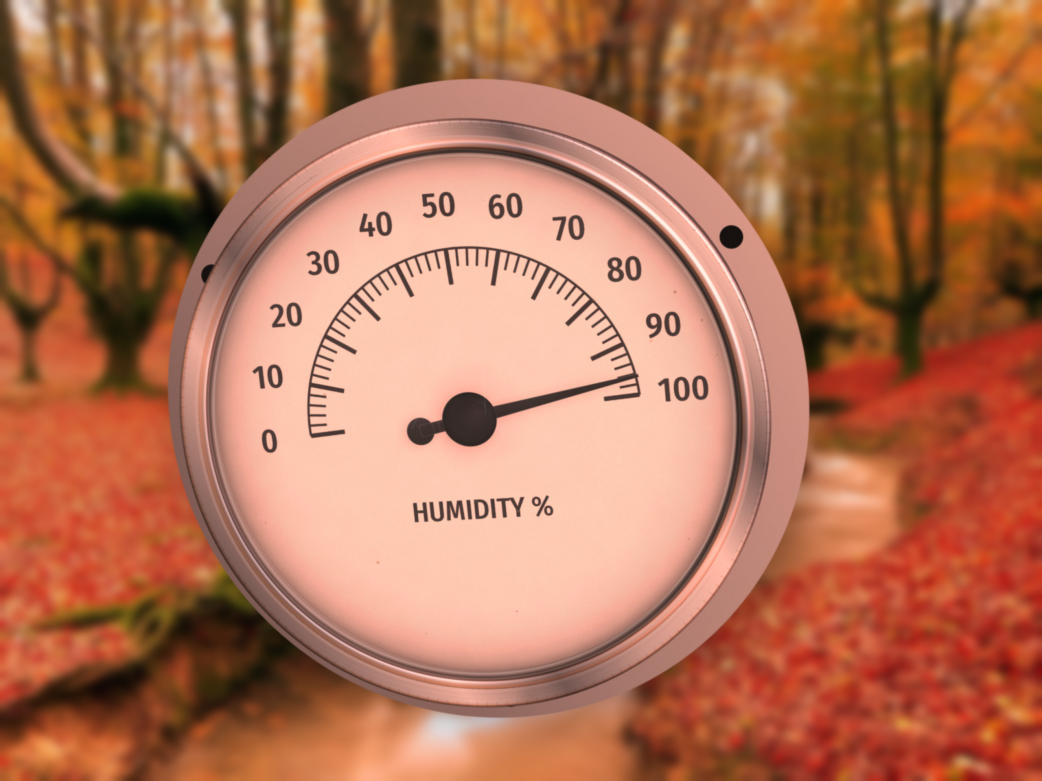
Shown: 96 %
